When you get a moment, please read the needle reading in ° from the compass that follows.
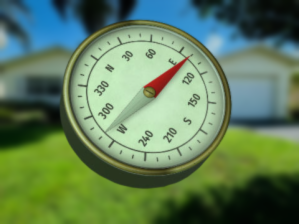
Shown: 100 °
